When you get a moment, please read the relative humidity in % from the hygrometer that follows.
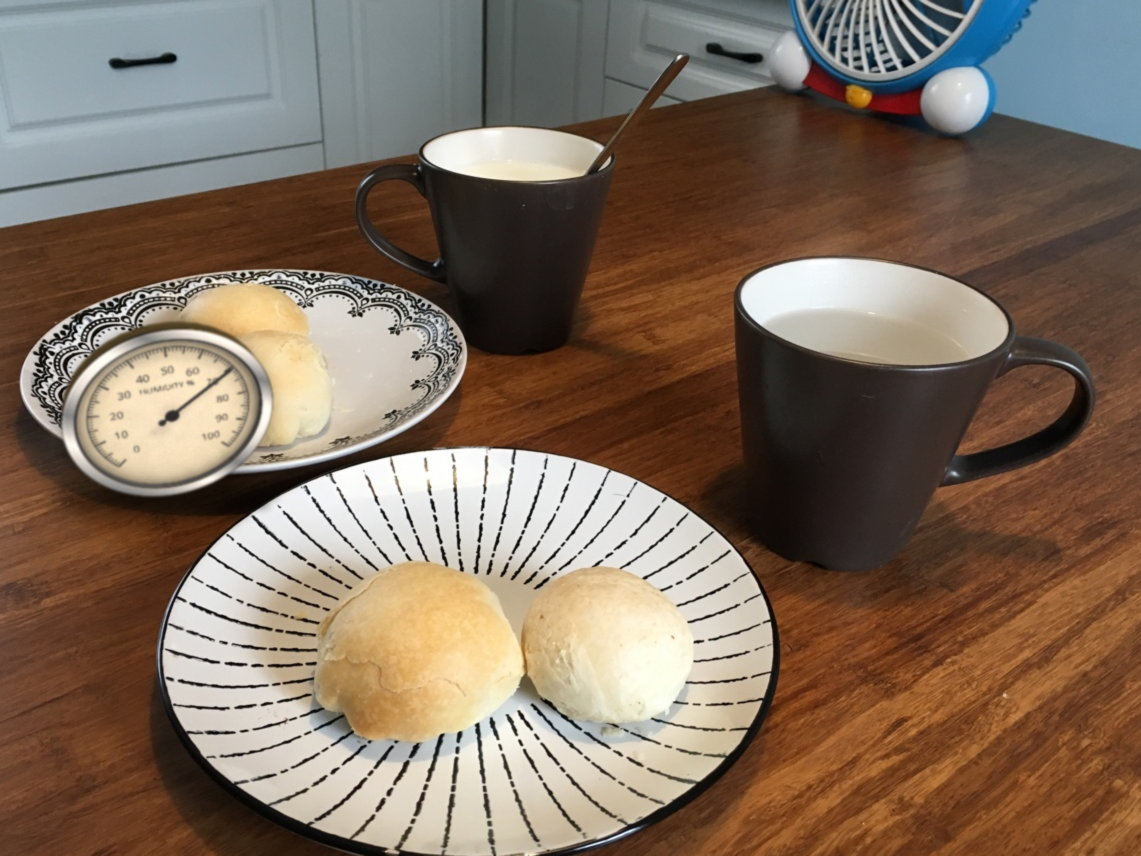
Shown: 70 %
